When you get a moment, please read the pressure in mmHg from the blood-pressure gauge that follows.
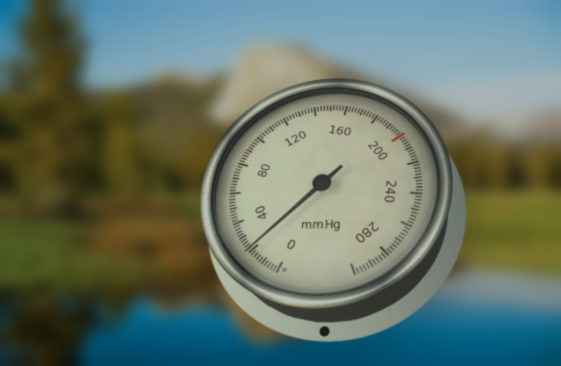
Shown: 20 mmHg
